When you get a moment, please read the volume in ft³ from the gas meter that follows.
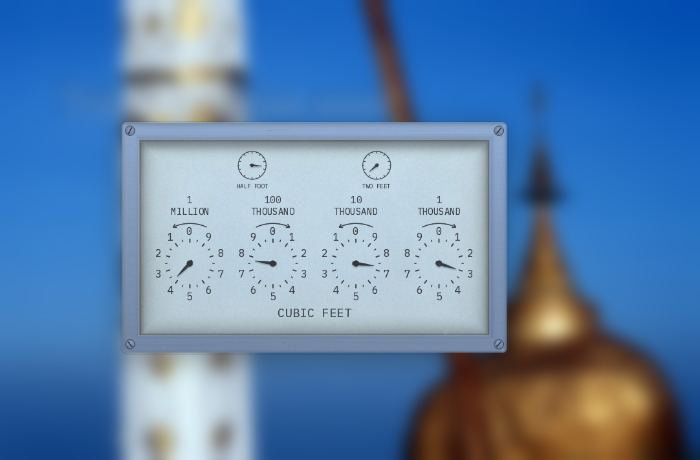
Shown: 377300 ft³
